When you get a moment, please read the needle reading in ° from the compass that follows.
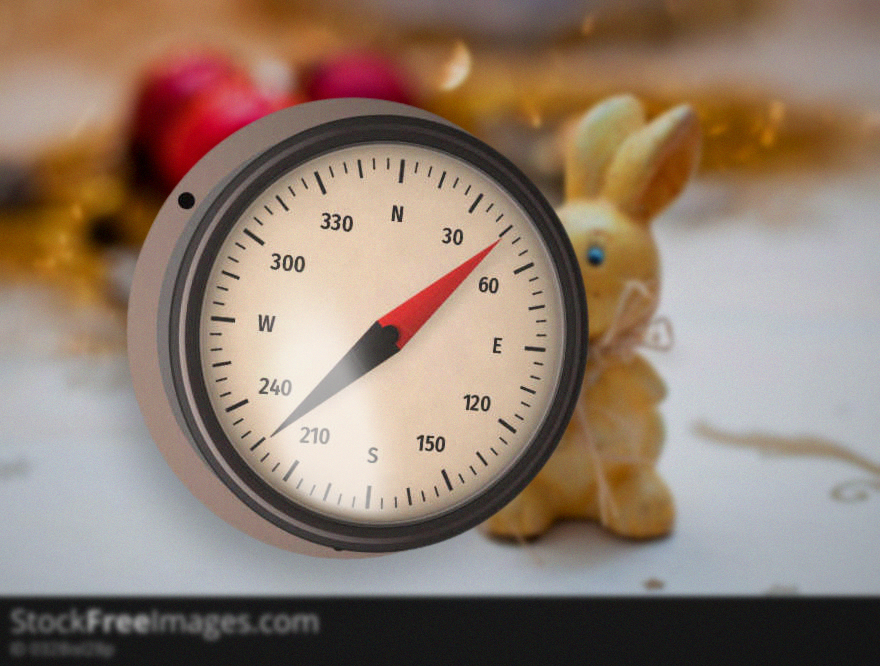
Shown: 45 °
